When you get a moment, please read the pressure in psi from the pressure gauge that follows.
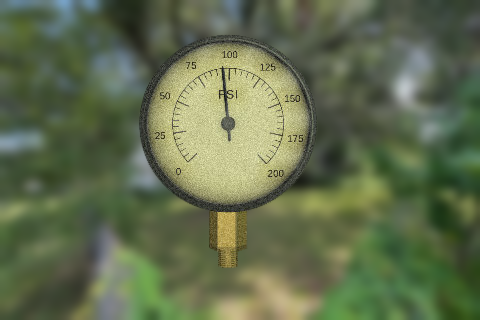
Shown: 95 psi
